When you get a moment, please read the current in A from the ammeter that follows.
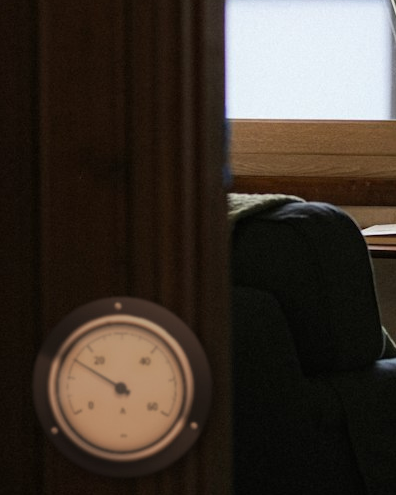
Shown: 15 A
